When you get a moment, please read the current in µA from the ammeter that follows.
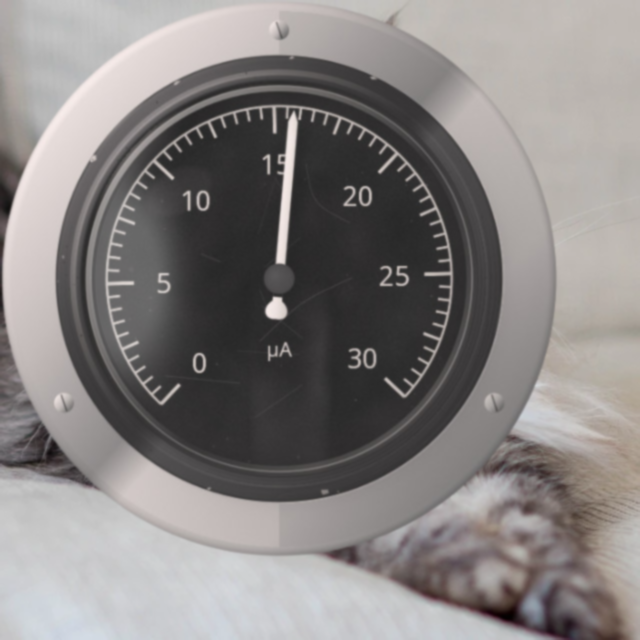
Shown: 15.75 µA
